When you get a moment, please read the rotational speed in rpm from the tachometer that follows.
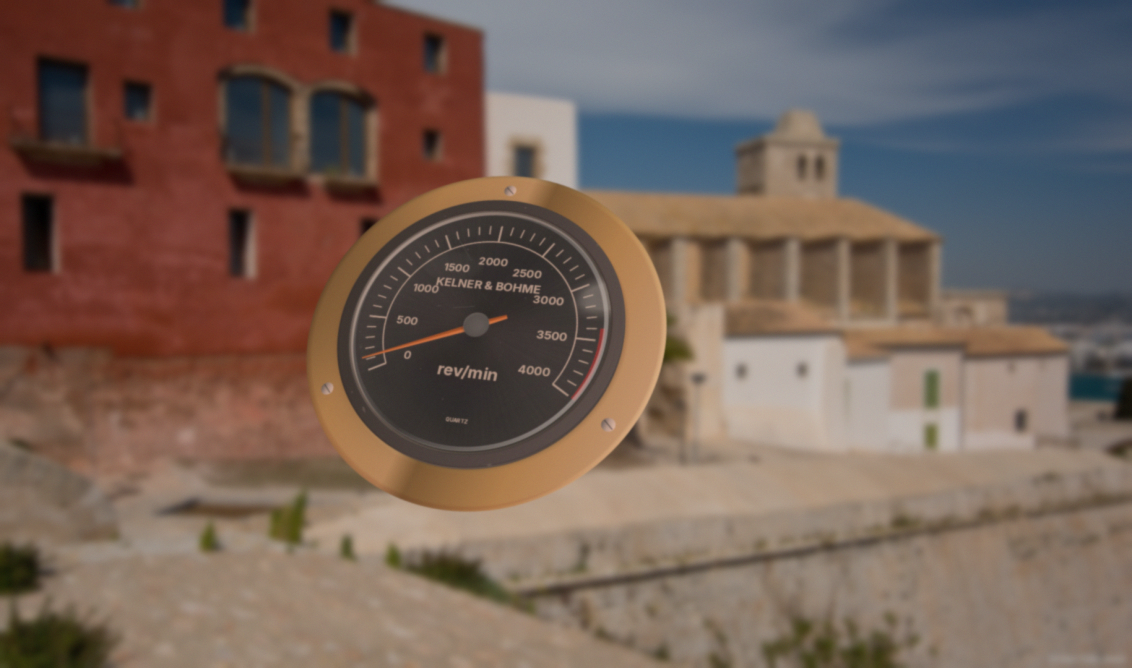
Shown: 100 rpm
